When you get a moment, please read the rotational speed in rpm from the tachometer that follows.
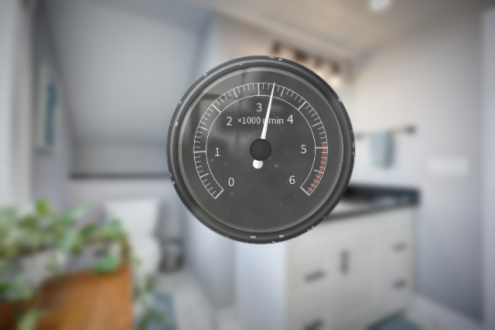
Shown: 3300 rpm
